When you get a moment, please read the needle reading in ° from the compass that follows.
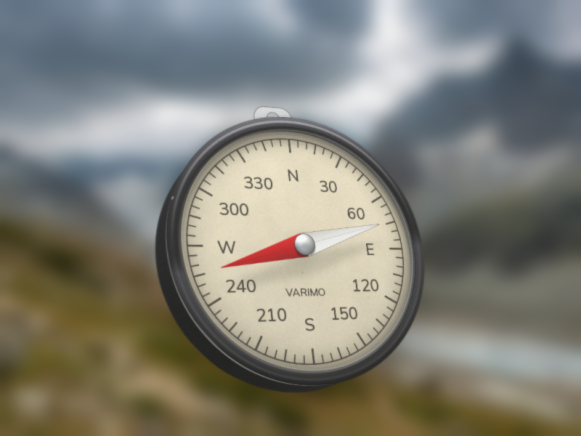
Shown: 255 °
